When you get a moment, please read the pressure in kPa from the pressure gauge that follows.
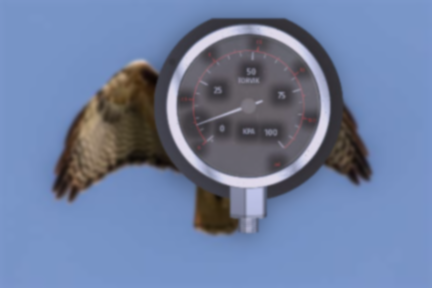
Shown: 7.5 kPa
